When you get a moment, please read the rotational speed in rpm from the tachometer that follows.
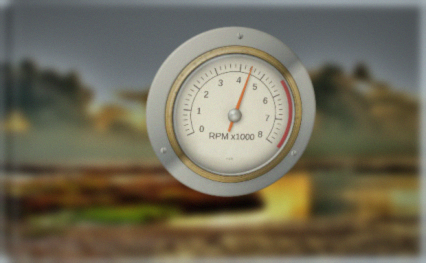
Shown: 4400 rpm
